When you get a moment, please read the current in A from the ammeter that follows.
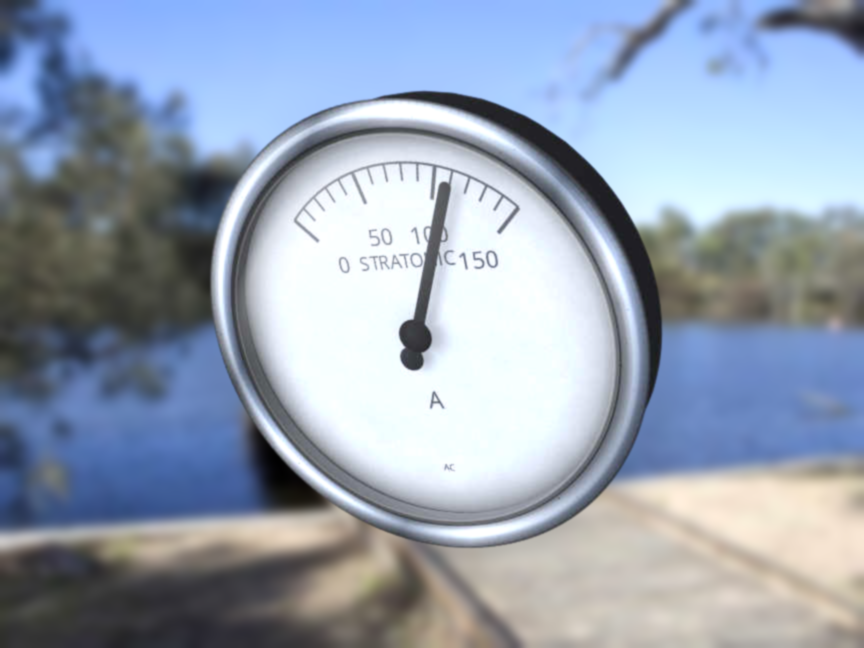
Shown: 110 A
